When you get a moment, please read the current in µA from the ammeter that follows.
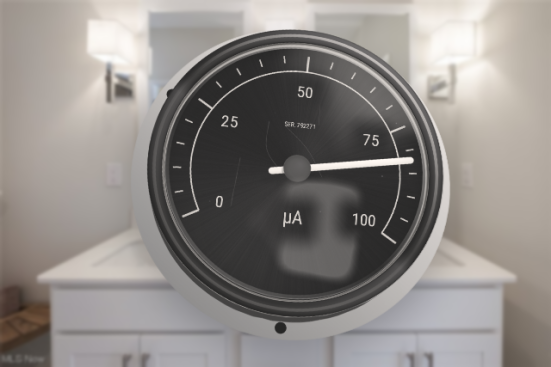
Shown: 82.5 µA
